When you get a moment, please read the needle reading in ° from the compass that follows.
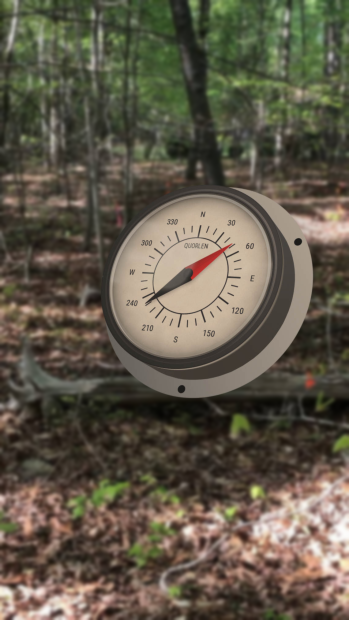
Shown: 50 °
